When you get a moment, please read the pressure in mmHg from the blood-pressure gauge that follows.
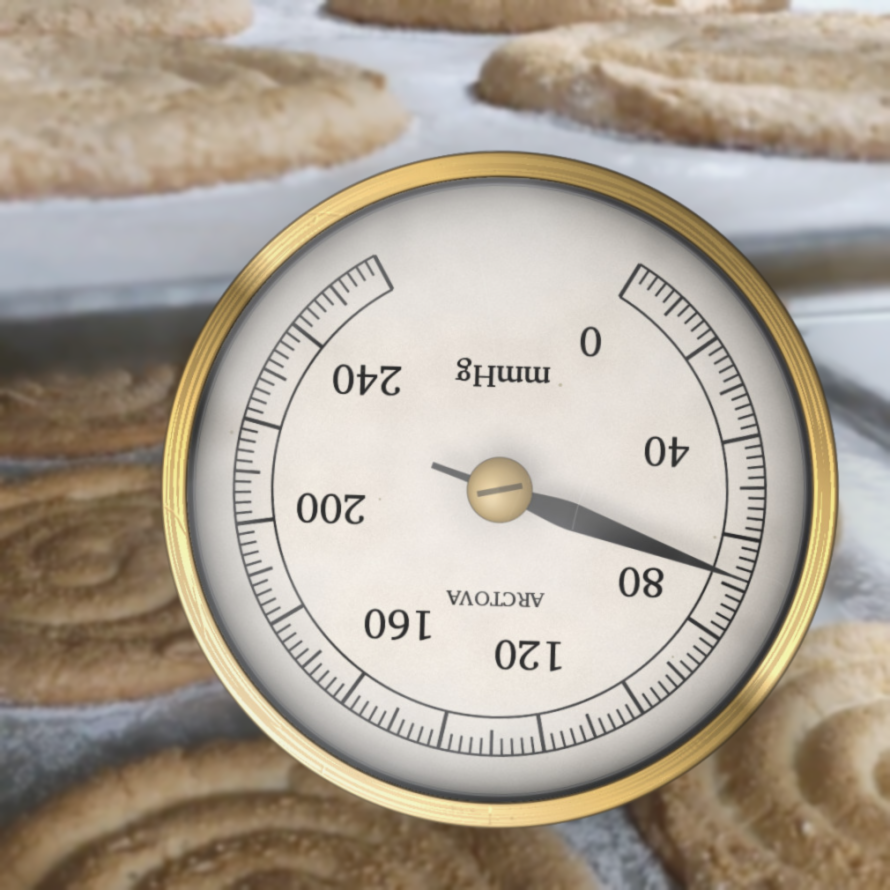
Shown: 68 mmHg
